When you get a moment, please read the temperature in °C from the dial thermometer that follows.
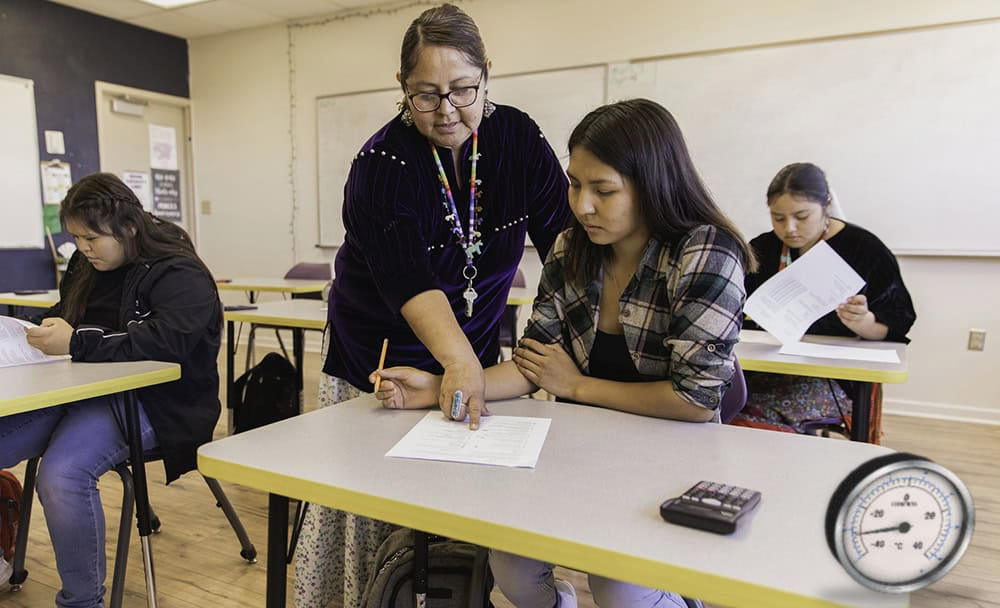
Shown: -30 °C
